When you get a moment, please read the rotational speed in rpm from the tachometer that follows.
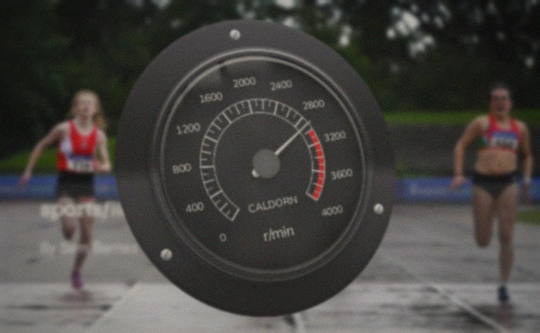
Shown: 2900 rpm
